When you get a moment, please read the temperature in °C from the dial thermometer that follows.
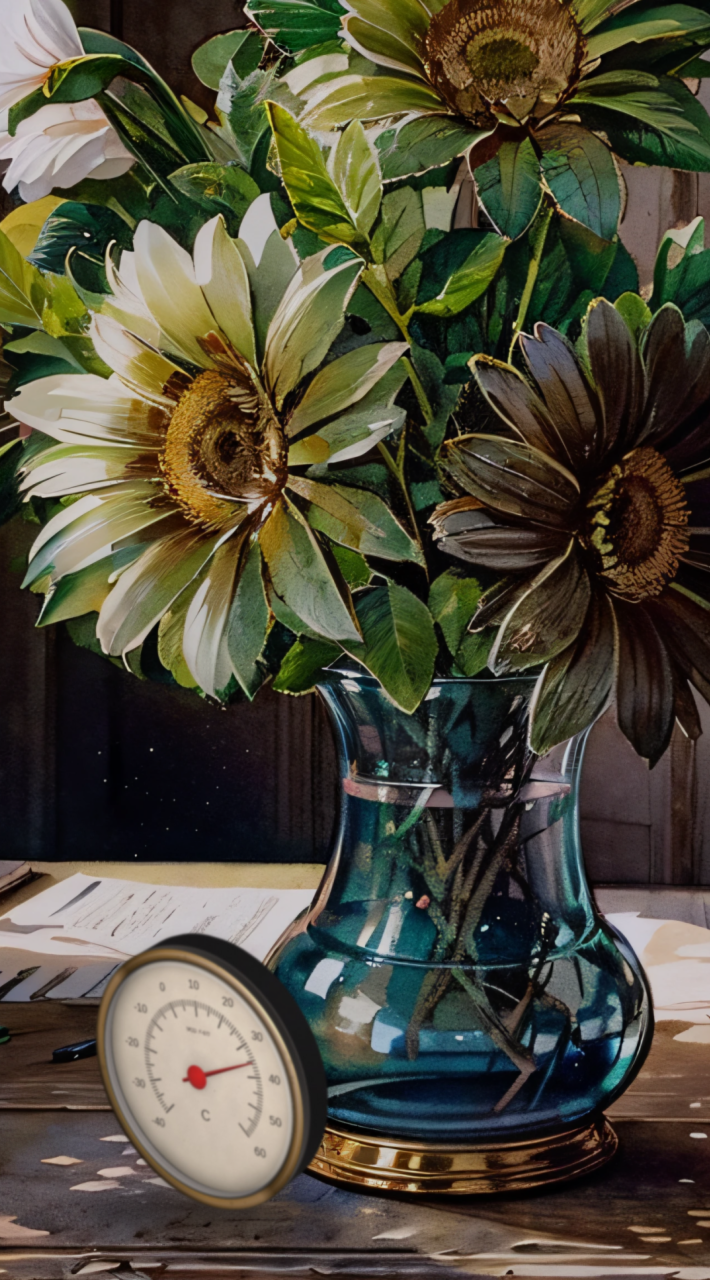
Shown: 35 °C
